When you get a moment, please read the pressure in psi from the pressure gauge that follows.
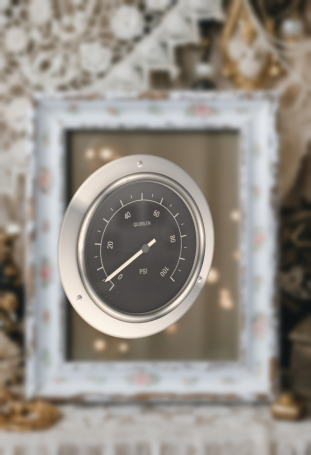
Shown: 5 psi
